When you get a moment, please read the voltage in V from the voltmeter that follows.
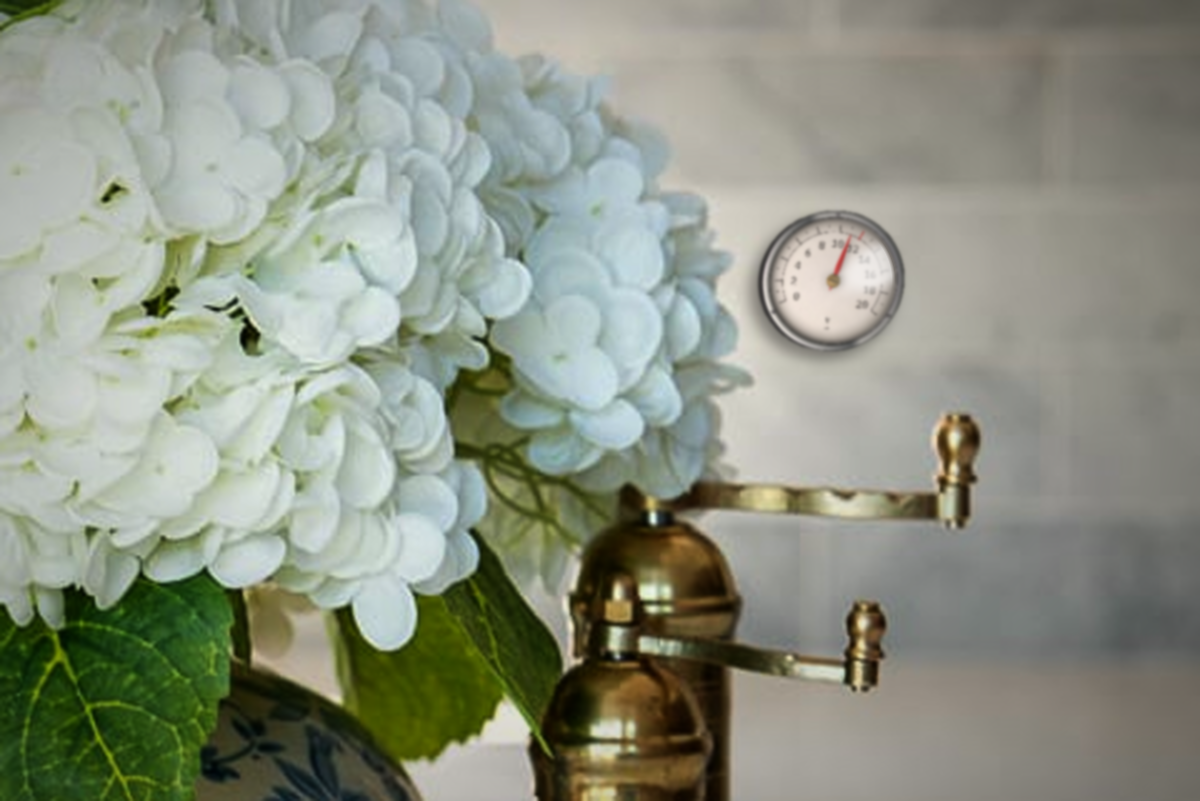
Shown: 11 V
